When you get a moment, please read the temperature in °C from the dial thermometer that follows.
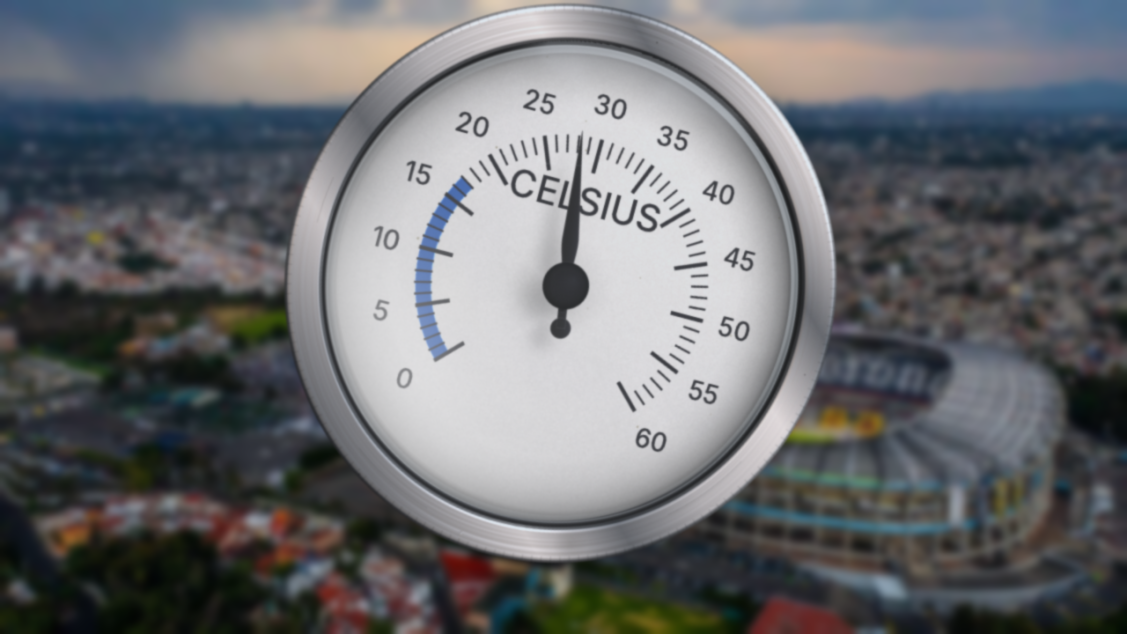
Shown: 28 °C
